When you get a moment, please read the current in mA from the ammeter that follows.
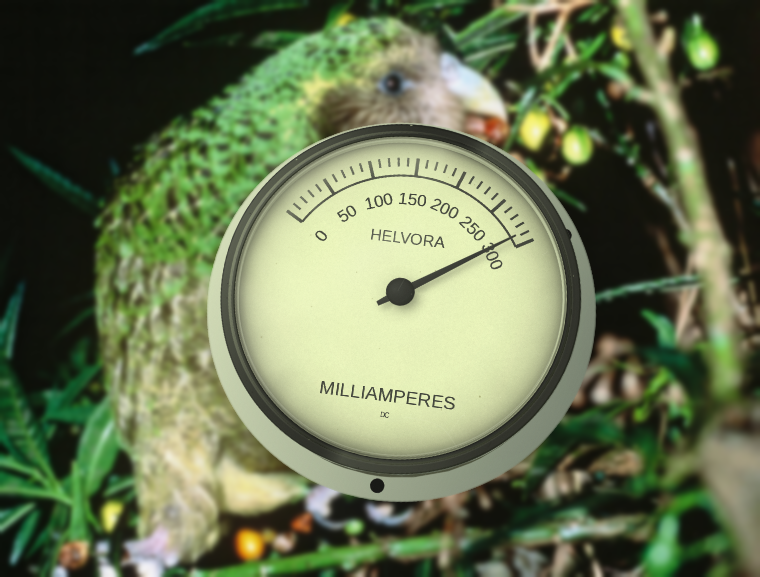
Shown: 290 mA
